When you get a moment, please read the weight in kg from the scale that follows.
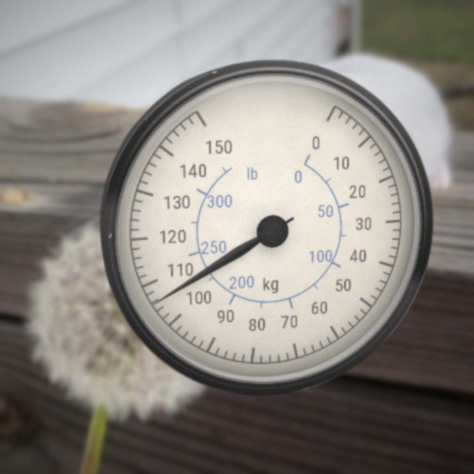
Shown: 106 kg
